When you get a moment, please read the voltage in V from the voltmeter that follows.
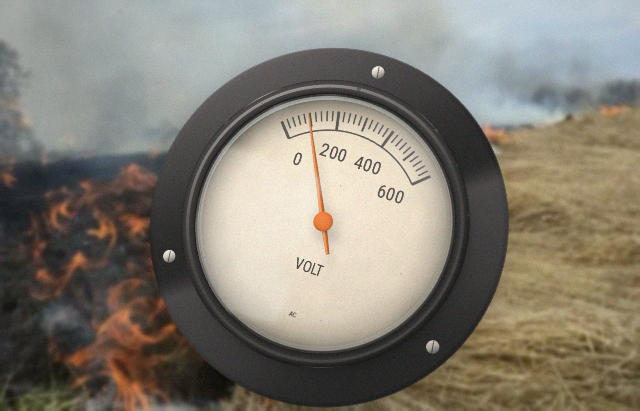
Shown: 100 V
